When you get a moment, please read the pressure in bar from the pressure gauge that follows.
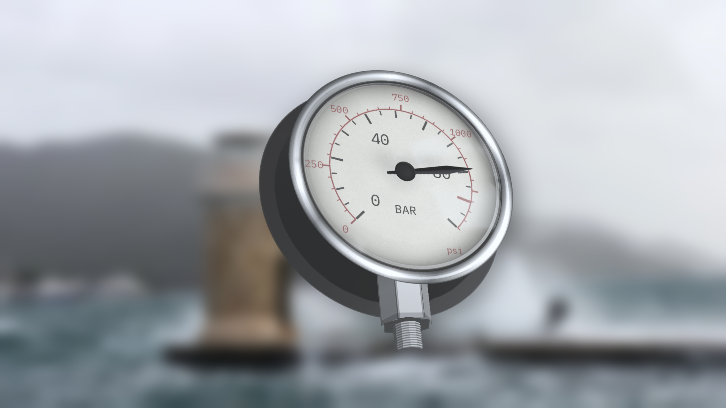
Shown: 80 bar
